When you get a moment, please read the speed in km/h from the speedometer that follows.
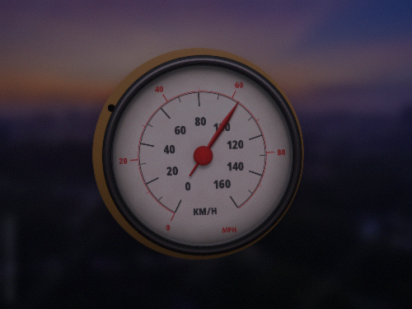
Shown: 100 km/h
